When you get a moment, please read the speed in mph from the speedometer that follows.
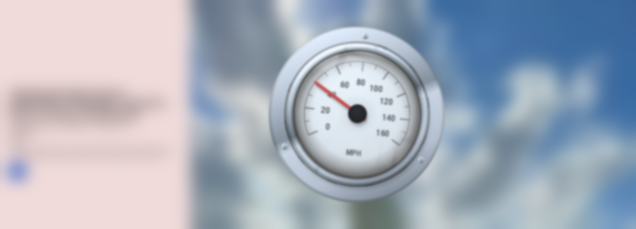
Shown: 40 mph
